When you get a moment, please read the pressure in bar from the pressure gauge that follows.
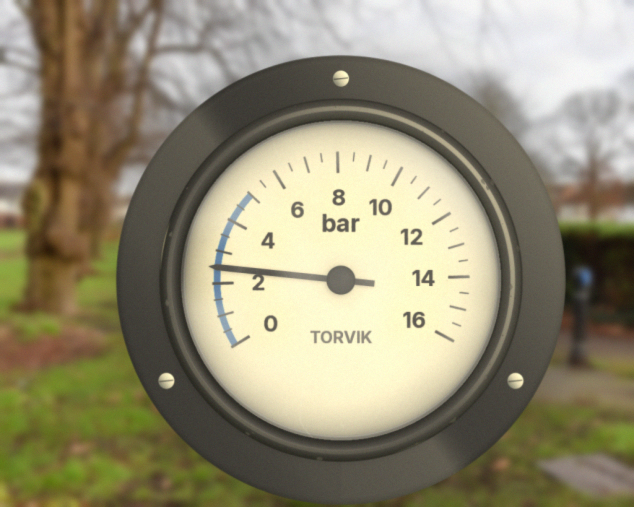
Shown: 2.5 bar
